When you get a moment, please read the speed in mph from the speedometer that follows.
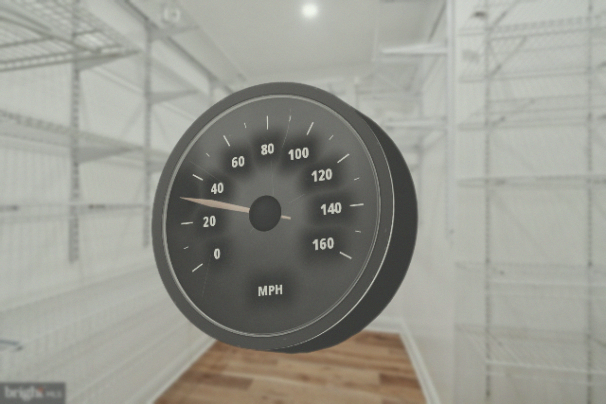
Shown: 30 mph
